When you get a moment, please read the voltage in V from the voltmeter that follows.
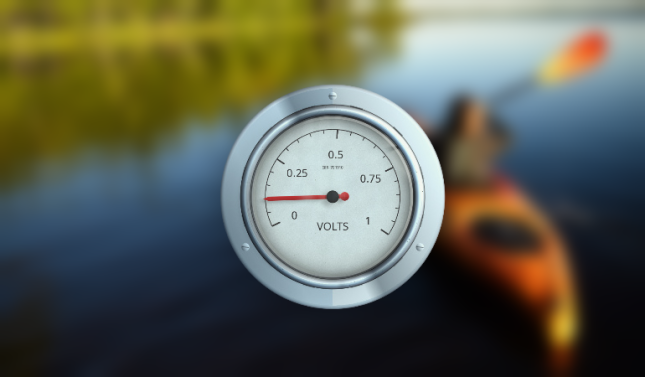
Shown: 0.1 V
